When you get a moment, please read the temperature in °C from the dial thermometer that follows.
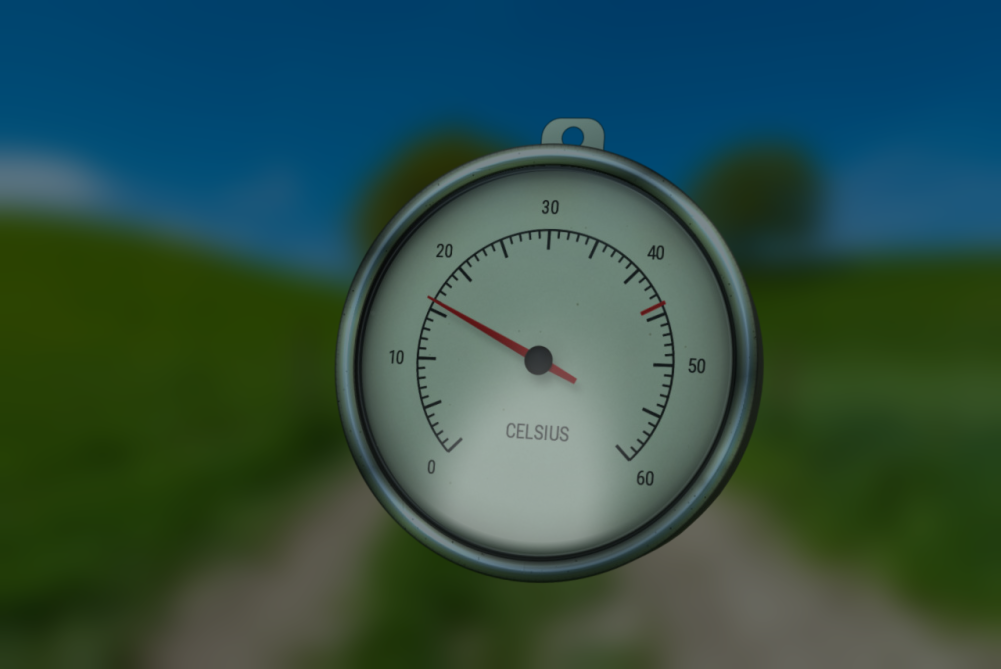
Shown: 16 °C
